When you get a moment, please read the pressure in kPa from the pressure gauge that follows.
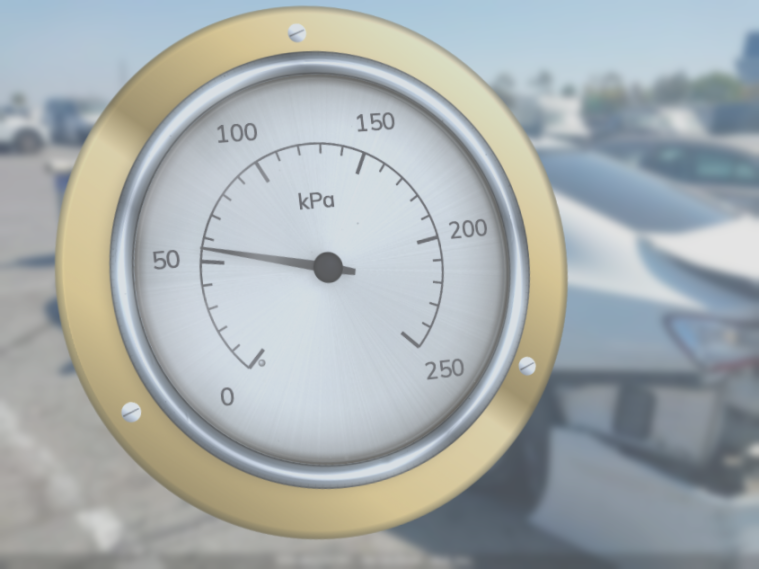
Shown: 55 kPa
